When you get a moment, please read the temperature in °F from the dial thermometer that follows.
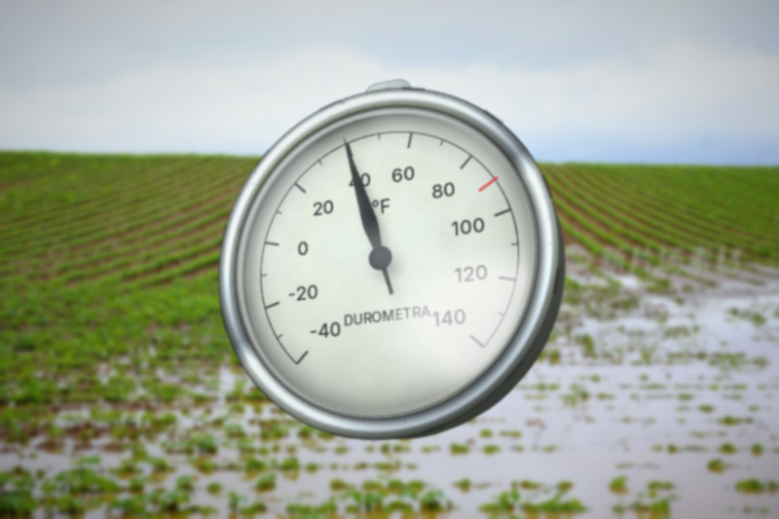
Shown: 40 °F
